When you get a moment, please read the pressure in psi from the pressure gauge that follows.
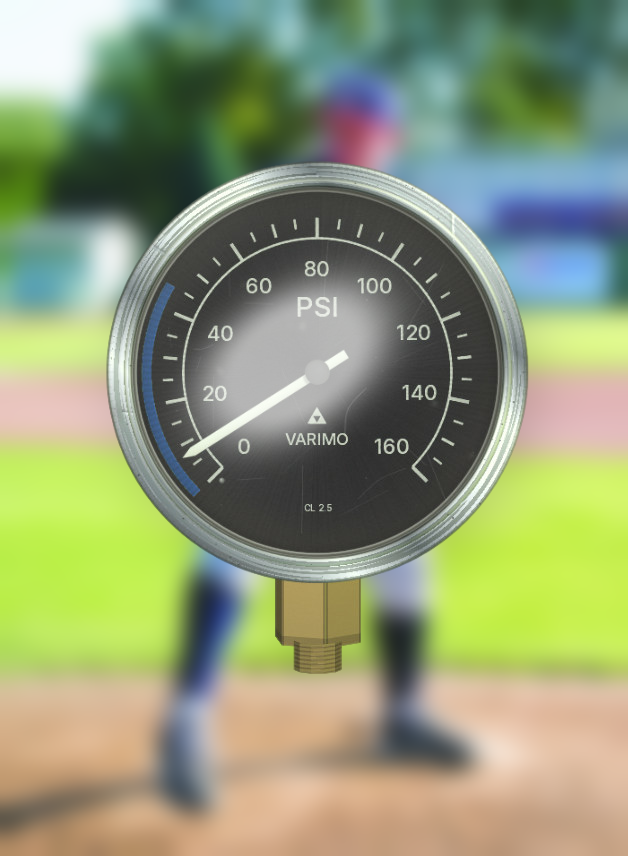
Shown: 7.5 psi
